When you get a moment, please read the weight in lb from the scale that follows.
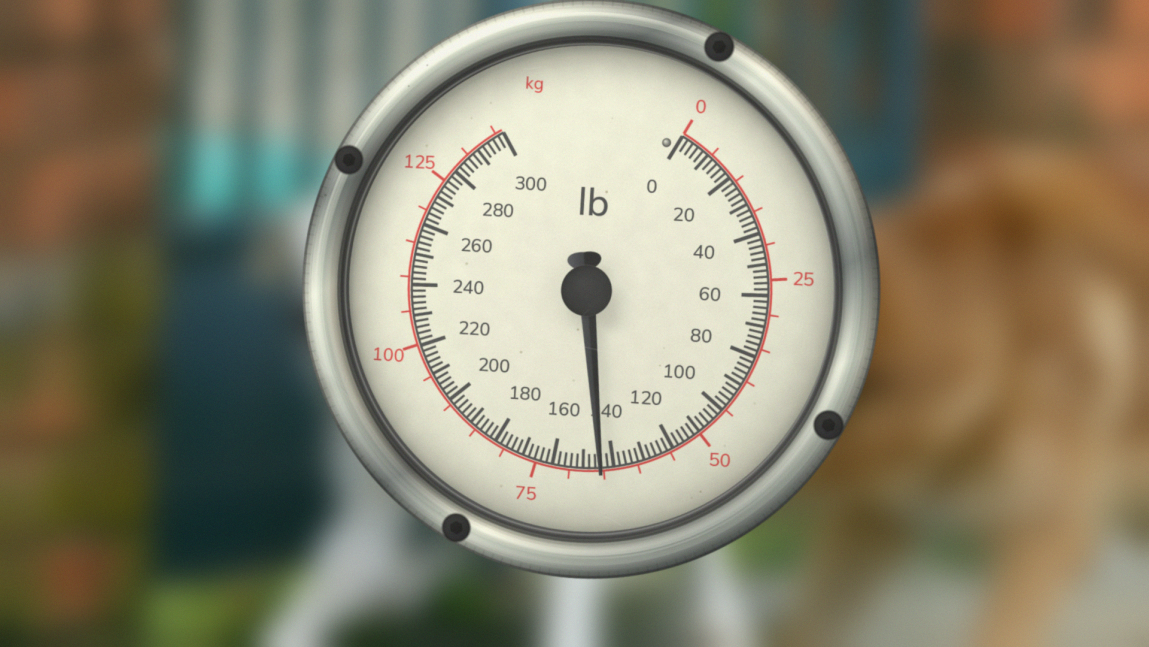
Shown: 144 lb
